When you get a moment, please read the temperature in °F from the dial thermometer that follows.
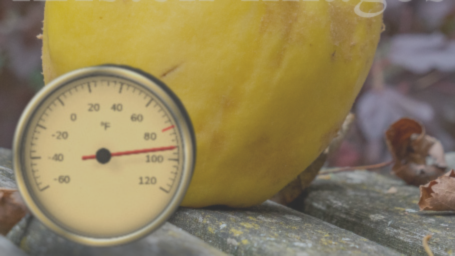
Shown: 92 °F
